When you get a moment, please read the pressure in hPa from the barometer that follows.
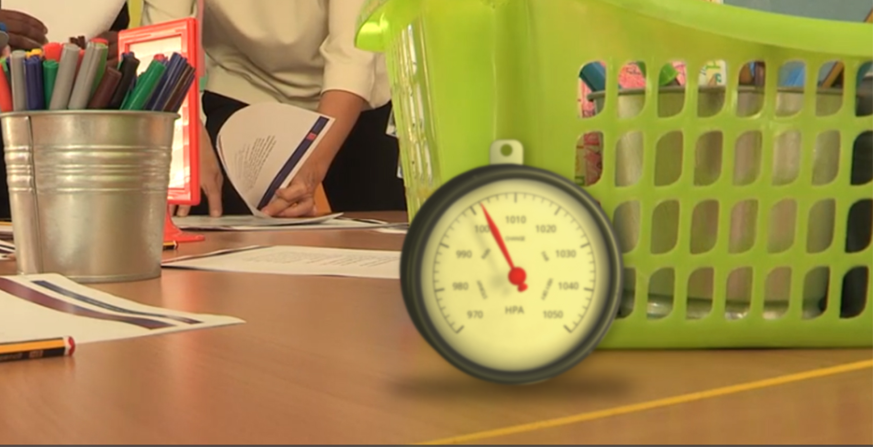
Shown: 1002 hPa
